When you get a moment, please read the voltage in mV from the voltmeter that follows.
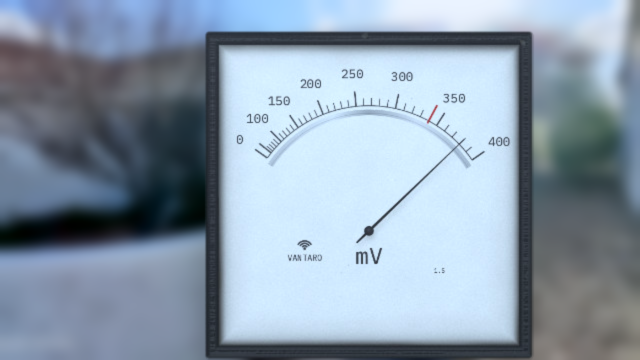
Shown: 380 mV
